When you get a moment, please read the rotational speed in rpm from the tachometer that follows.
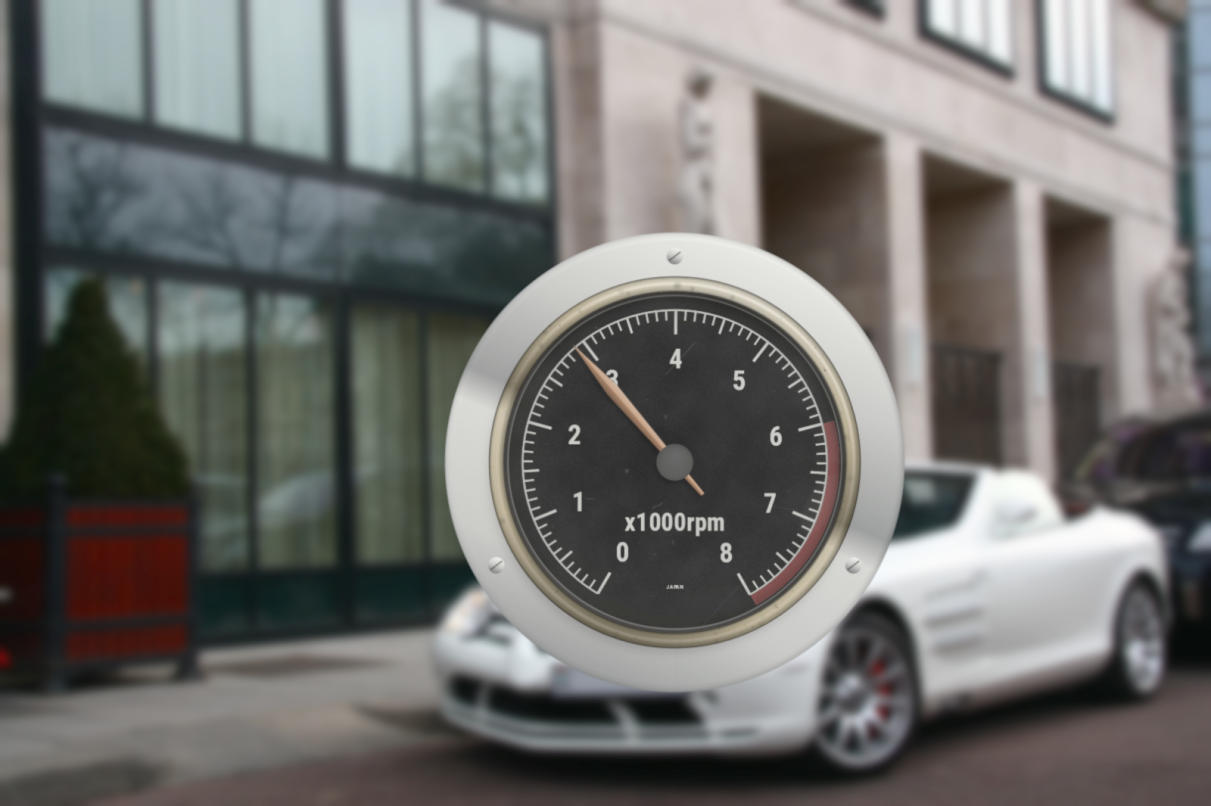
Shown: 2900 rpm
